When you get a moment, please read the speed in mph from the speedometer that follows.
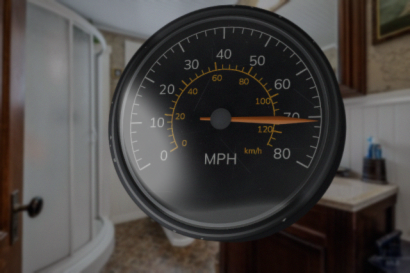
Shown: 71 mph
